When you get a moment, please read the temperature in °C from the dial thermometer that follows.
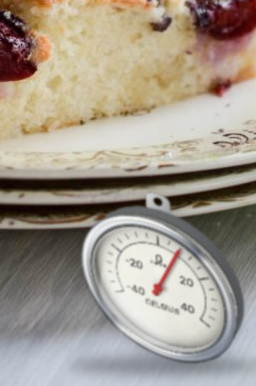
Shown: 8 °C
